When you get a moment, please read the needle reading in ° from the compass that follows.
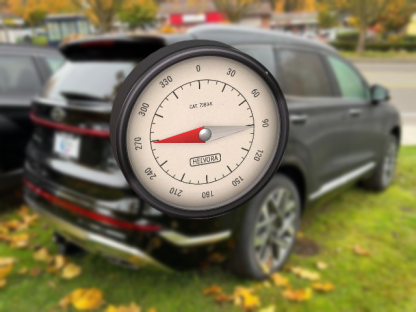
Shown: 270 °
